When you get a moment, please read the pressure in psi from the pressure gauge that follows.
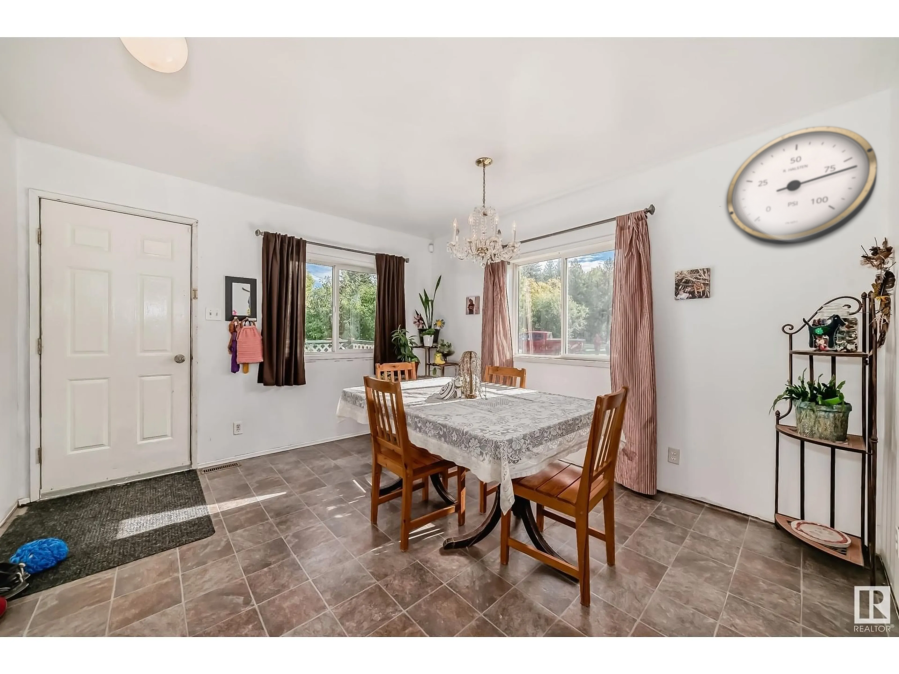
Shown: 80 psi
